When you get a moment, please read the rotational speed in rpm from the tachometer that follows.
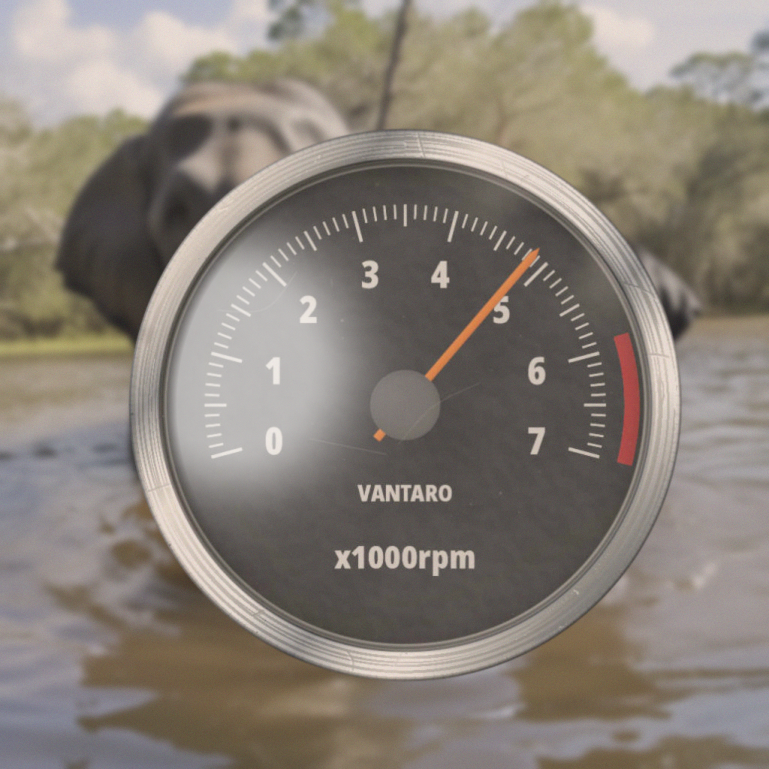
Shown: 4850 rpm
